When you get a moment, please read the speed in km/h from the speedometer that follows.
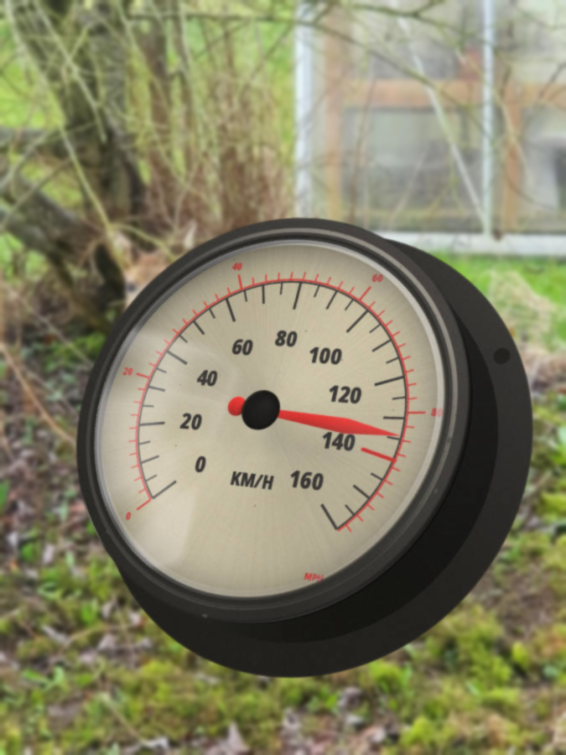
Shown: 135 km/h
